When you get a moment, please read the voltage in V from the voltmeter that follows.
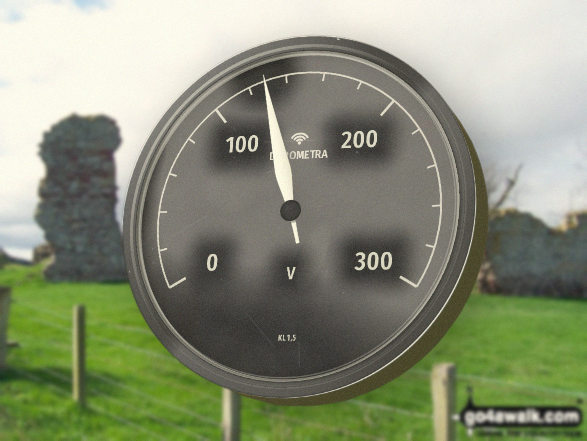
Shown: 130 V
